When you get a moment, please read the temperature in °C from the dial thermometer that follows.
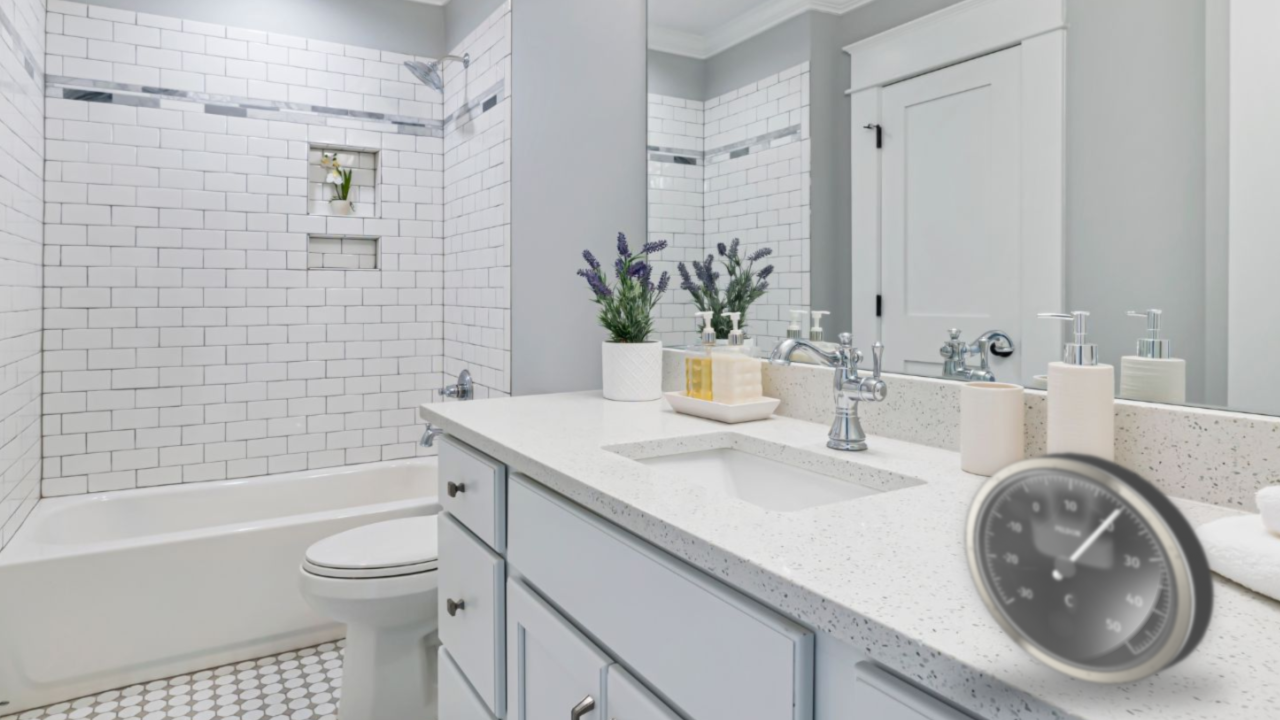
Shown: 20 °C
